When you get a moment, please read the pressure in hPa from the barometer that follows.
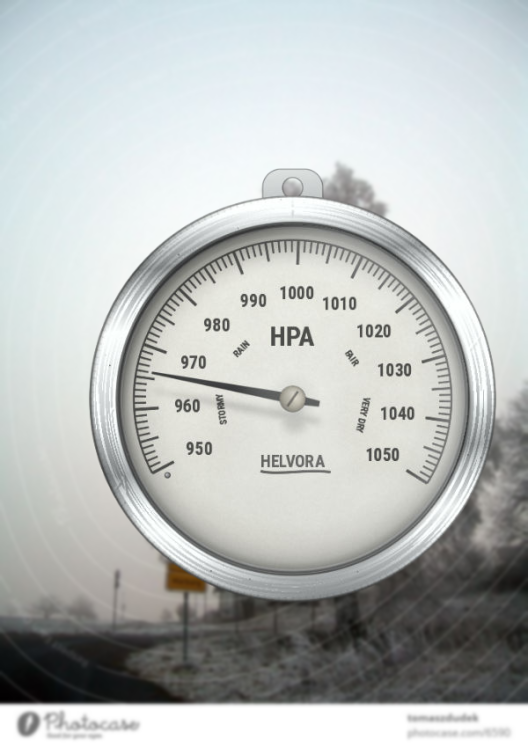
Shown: 966 hPa
